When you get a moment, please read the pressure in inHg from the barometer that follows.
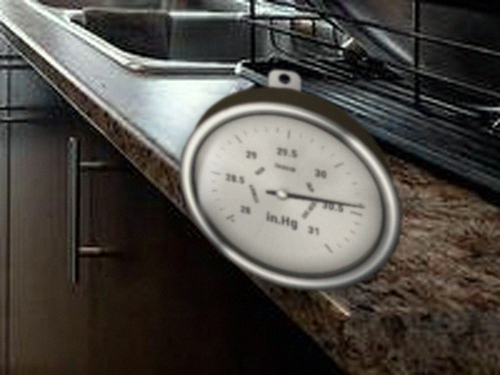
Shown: 30.4 inHg
